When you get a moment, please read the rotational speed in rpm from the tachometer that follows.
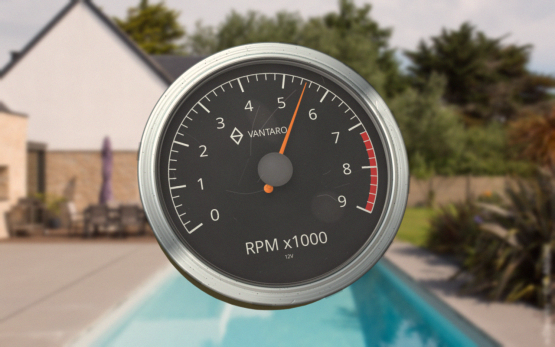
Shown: 5500 rpm
